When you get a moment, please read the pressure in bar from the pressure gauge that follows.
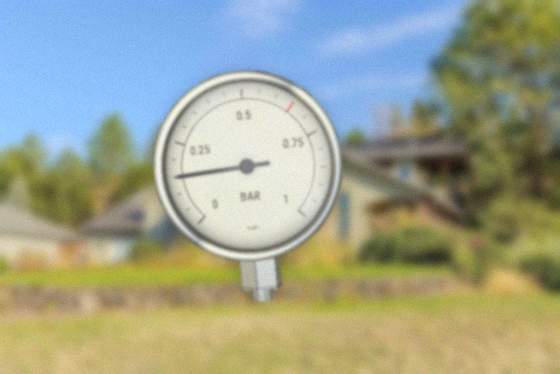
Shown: 0.15 bar
